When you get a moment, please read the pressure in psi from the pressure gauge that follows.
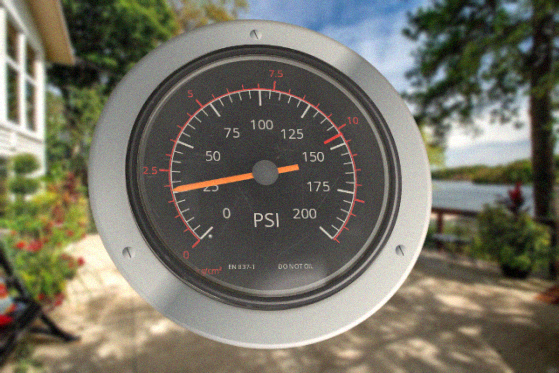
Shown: 25 psi
